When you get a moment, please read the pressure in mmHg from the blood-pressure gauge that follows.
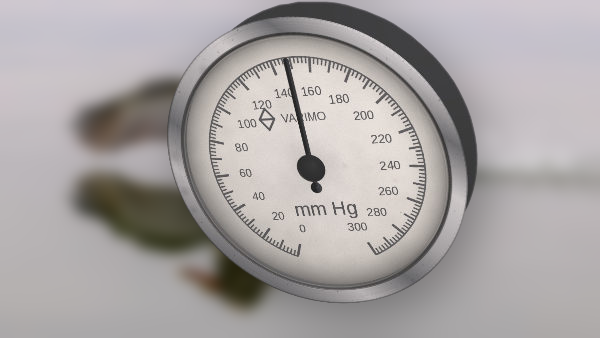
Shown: 150 mmHg
